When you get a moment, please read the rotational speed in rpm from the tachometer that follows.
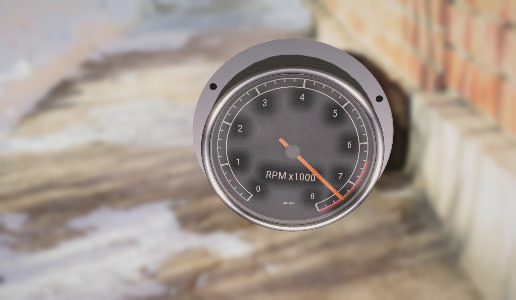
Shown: 7400 rpm
